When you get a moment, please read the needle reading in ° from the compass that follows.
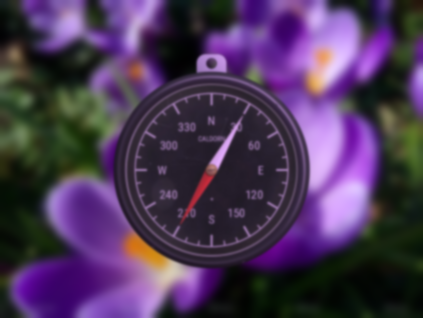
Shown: 210 °
